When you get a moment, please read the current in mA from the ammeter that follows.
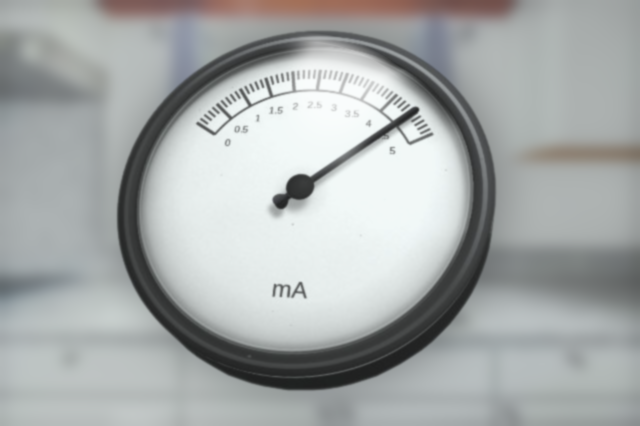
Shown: 4.5 mA
